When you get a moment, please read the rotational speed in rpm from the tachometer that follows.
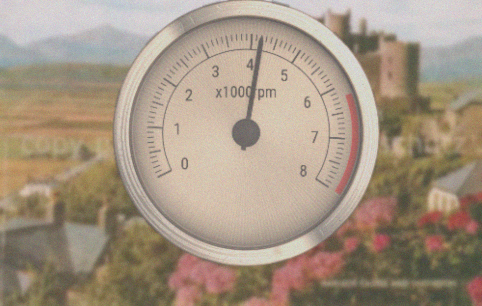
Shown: 4200 rpm
